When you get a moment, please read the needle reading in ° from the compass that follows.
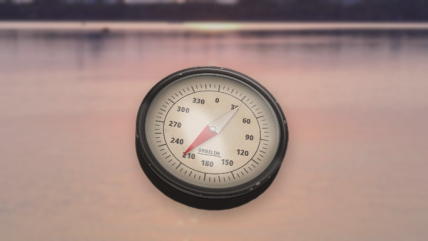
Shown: 215 °
